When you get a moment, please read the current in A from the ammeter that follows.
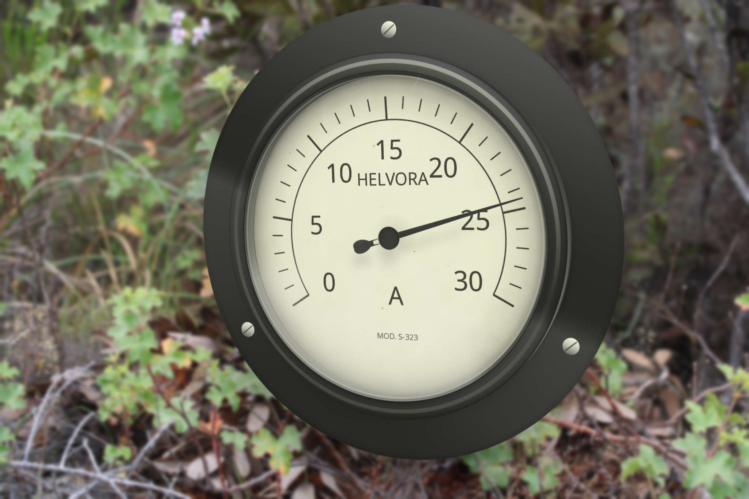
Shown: 24.5 A
